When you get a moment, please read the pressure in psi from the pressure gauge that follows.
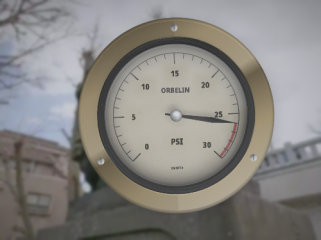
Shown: 26 psi
